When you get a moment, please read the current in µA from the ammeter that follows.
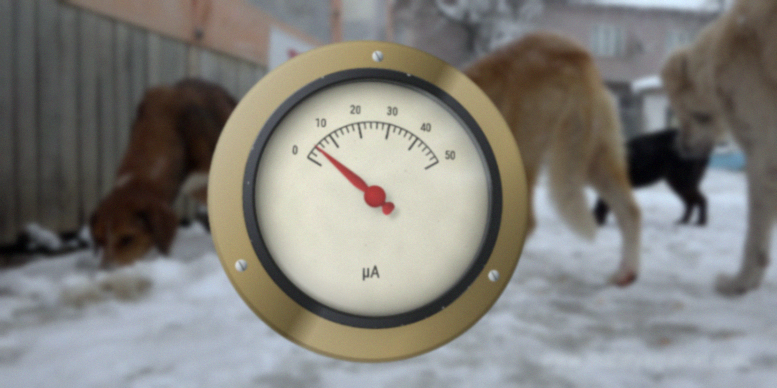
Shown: 4 µA
